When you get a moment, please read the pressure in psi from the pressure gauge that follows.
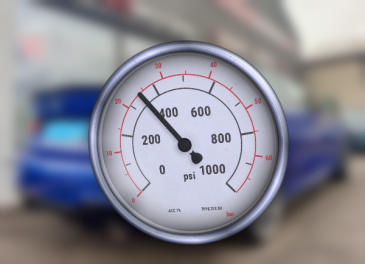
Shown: 350 psi
